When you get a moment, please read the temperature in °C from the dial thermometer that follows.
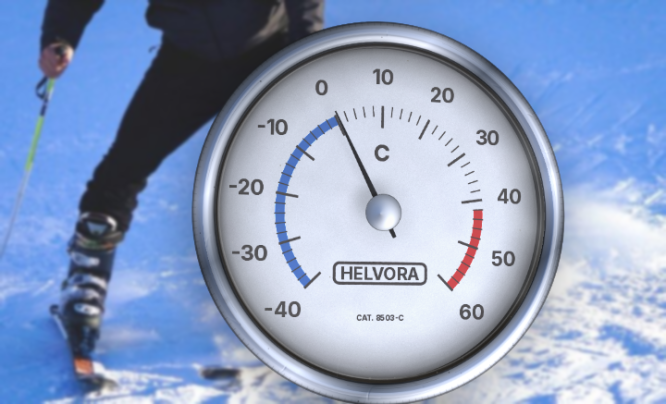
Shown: 0 °C
